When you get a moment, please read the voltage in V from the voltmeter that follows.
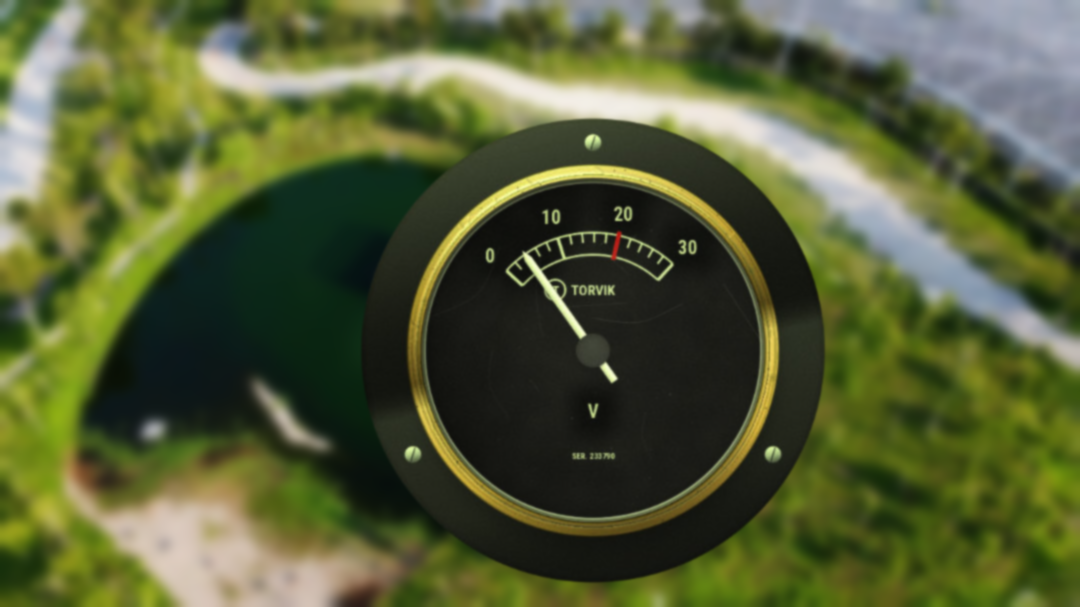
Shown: 4 V
